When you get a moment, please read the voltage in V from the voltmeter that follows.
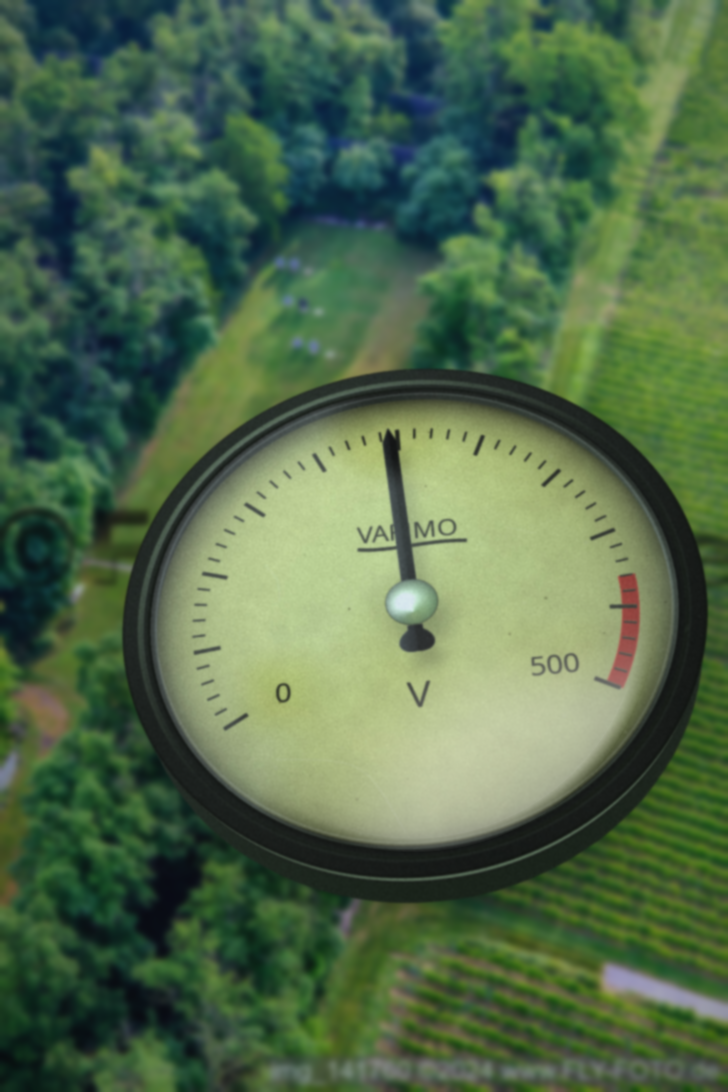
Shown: 245 V
